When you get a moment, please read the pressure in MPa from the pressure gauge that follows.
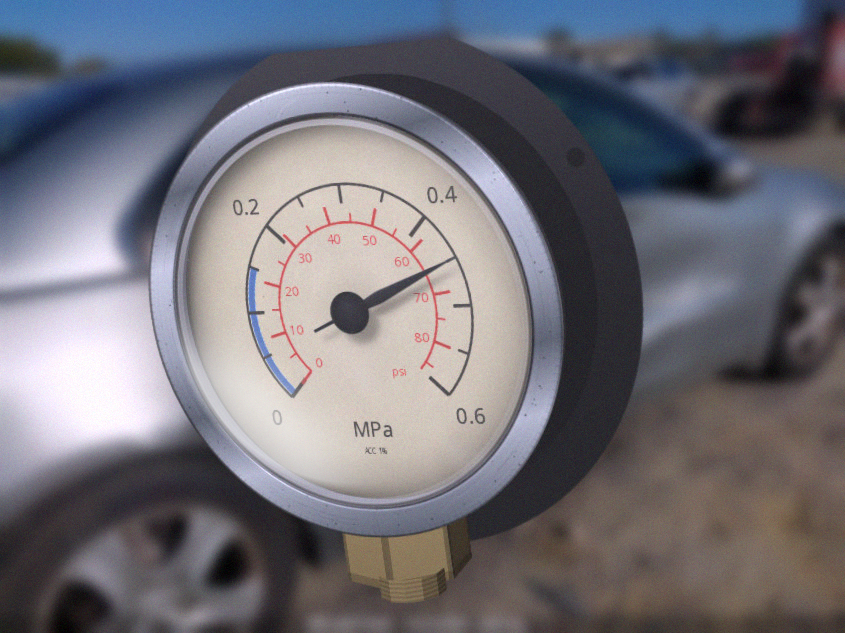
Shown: 0.45 MPa
